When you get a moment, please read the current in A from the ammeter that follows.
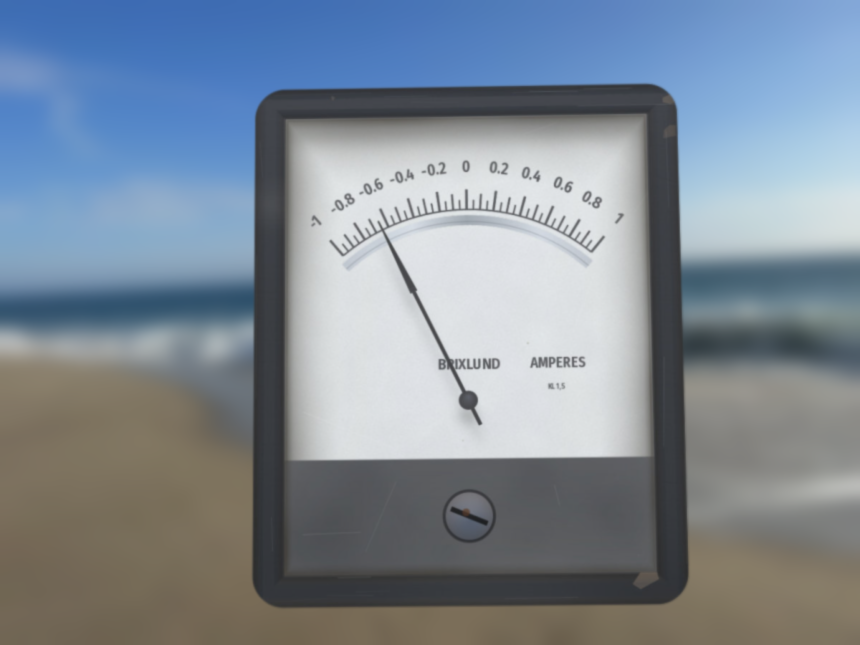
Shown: -0.65 A
